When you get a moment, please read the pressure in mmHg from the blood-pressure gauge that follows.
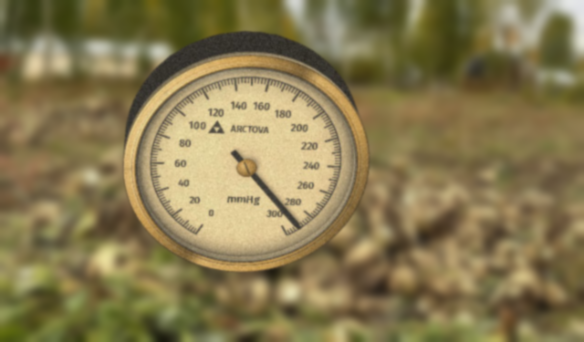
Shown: 290 mmHg
